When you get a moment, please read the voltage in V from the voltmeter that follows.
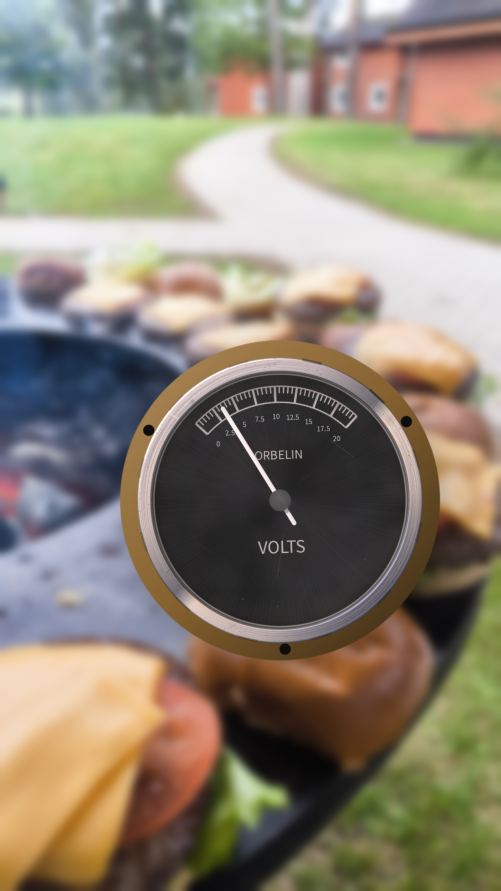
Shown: 3.5 V
